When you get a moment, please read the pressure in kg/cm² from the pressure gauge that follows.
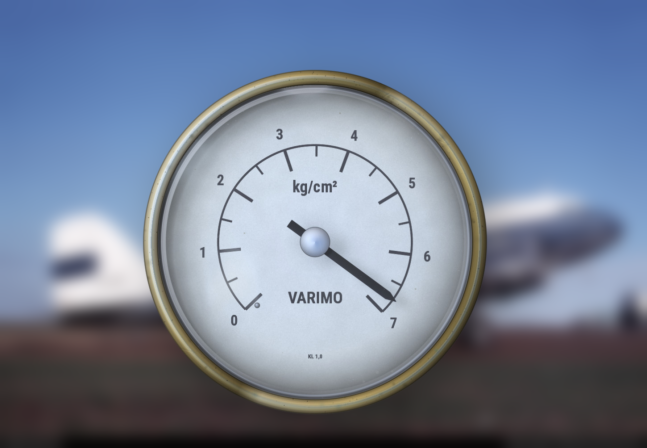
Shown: 6.75 kg/cm²
